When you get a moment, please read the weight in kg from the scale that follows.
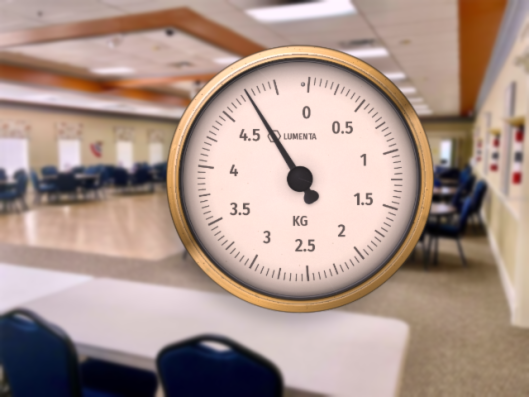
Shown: 4.75 kg
